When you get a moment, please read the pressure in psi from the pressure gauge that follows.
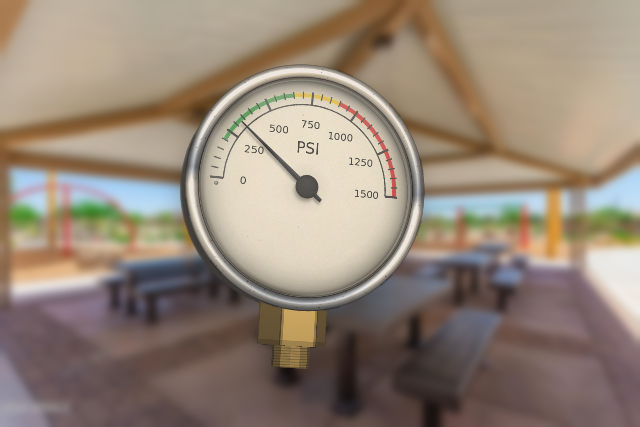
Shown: 325 psi
